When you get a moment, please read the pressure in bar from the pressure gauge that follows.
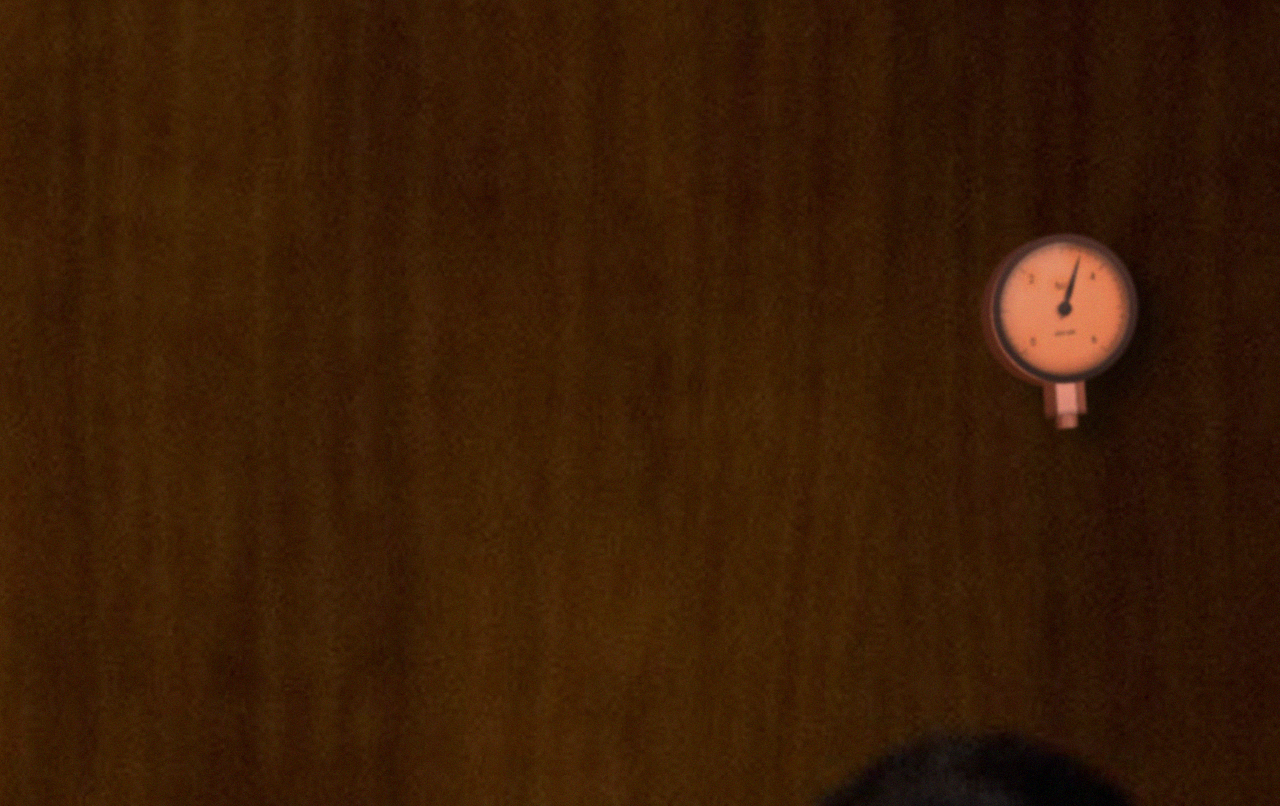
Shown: 3.4 bar
